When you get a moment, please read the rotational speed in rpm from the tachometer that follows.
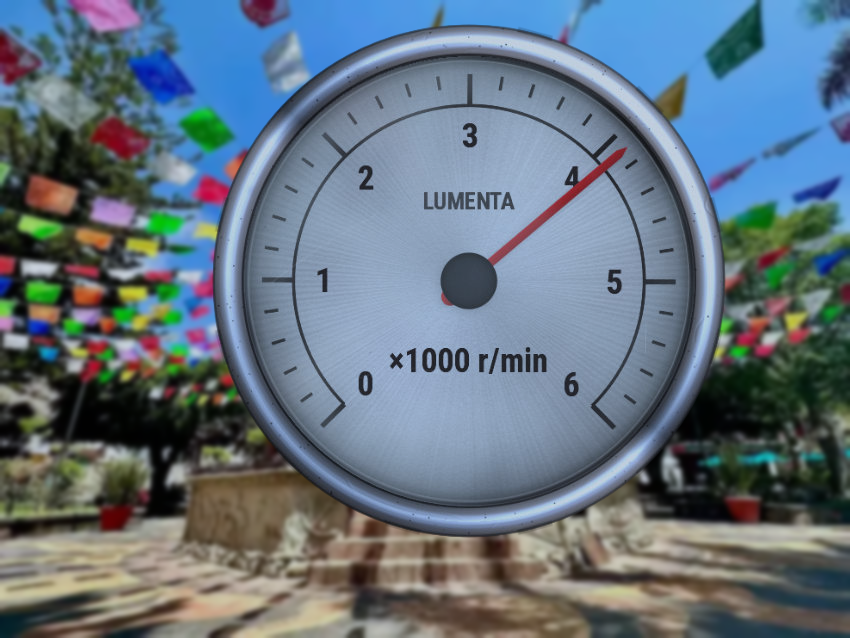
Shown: 4100 rpm
